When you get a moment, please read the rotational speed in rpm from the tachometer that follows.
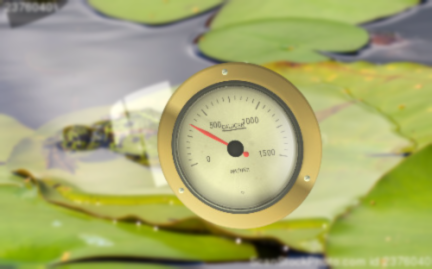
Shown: 350 rpm
